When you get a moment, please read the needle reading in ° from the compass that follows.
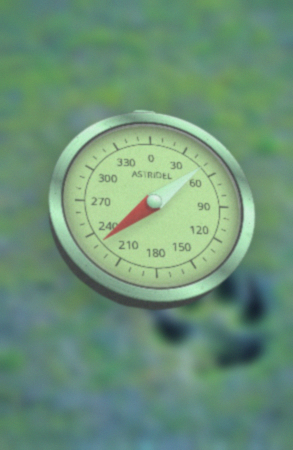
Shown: 230 °
